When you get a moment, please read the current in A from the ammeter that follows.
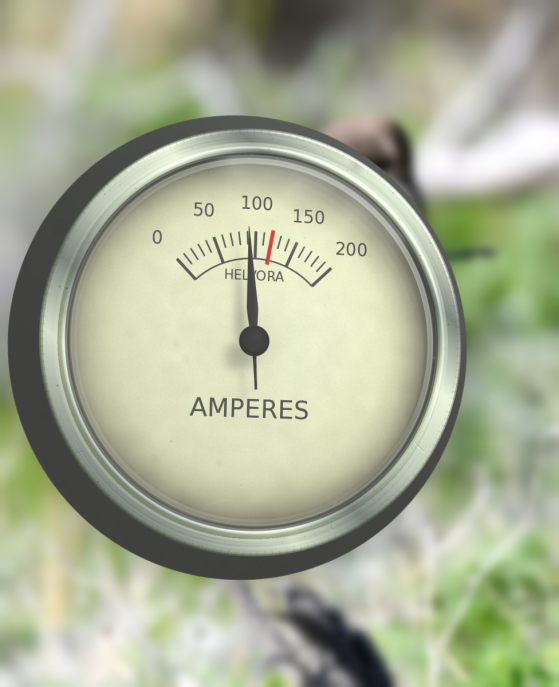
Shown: 90 A
